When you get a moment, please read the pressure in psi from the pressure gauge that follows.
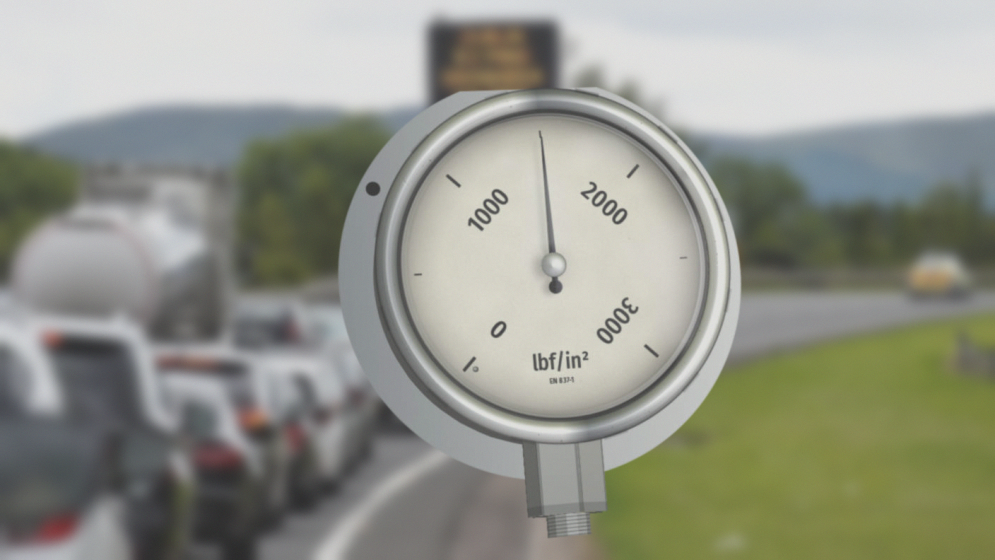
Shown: 1500 psi
